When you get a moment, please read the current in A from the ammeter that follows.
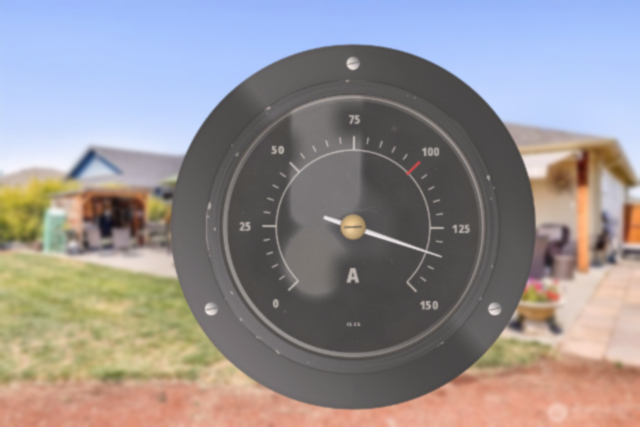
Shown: 135 A
